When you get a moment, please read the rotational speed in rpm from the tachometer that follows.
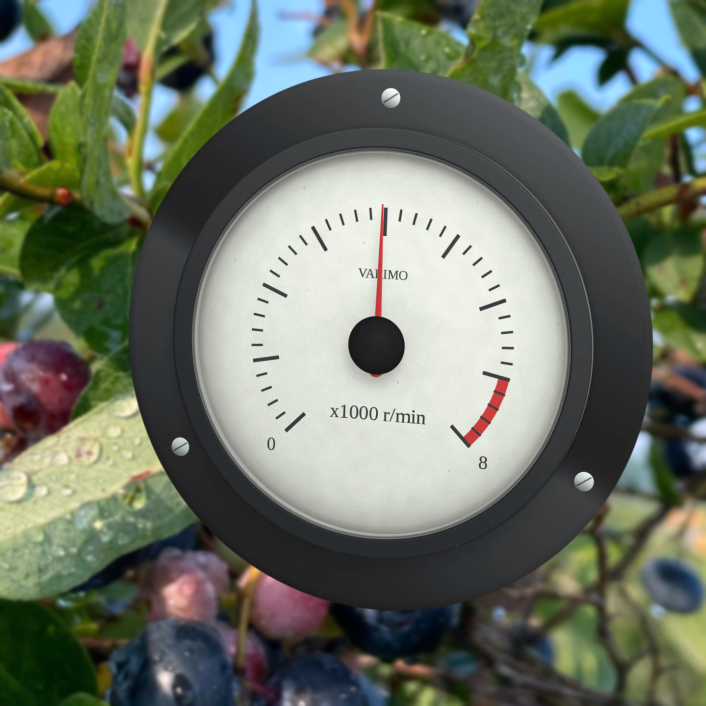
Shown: 4000 rpm
